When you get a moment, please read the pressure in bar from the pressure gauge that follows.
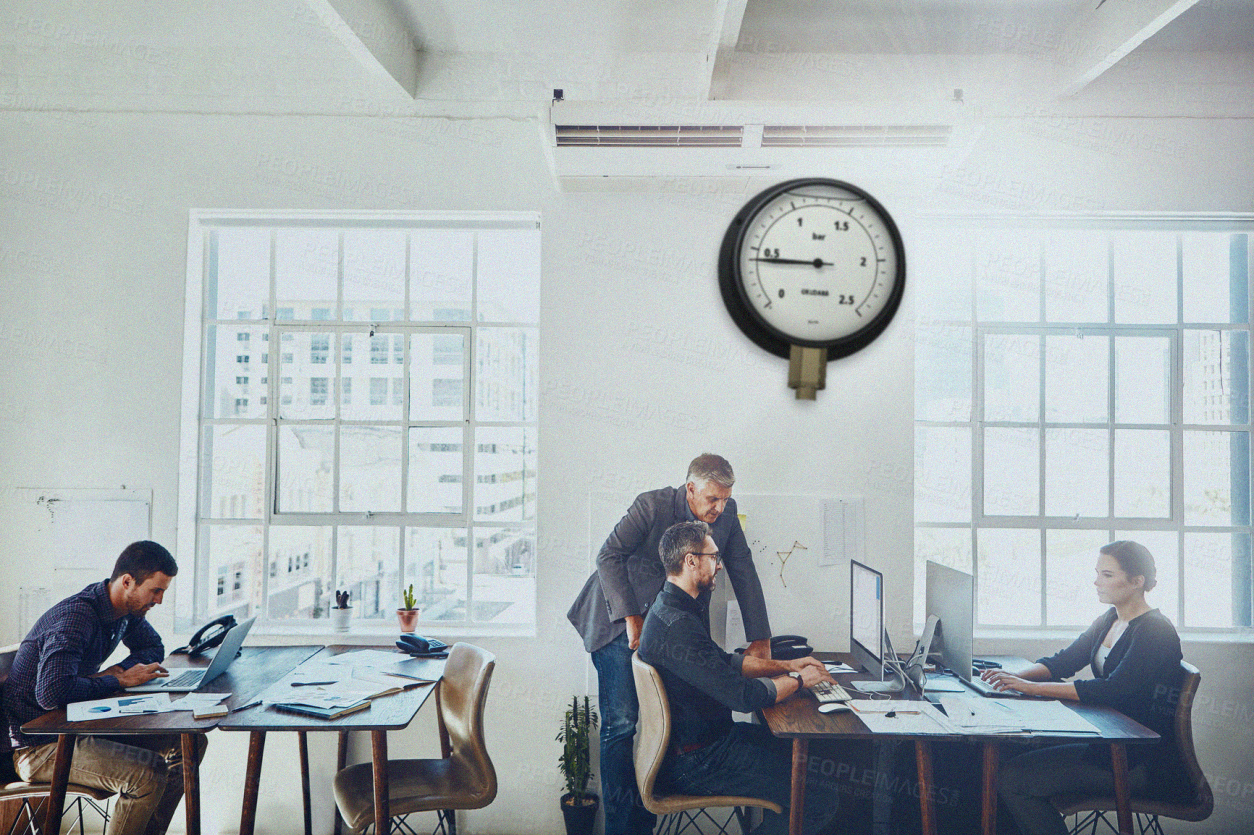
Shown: 0.4 bar
